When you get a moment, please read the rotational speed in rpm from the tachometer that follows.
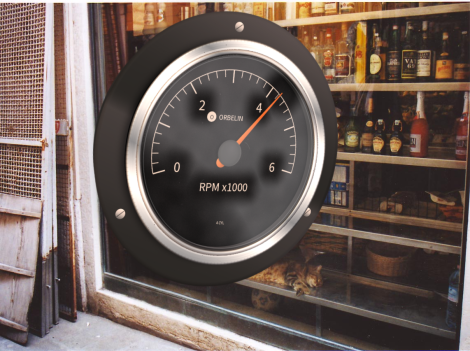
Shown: 4200 rpm
